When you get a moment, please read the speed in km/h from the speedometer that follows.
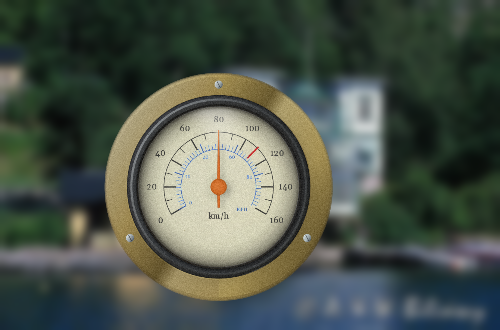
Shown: 80 km/h
